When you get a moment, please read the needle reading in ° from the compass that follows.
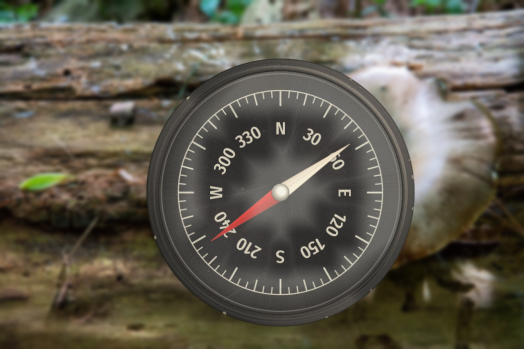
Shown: 235 °
